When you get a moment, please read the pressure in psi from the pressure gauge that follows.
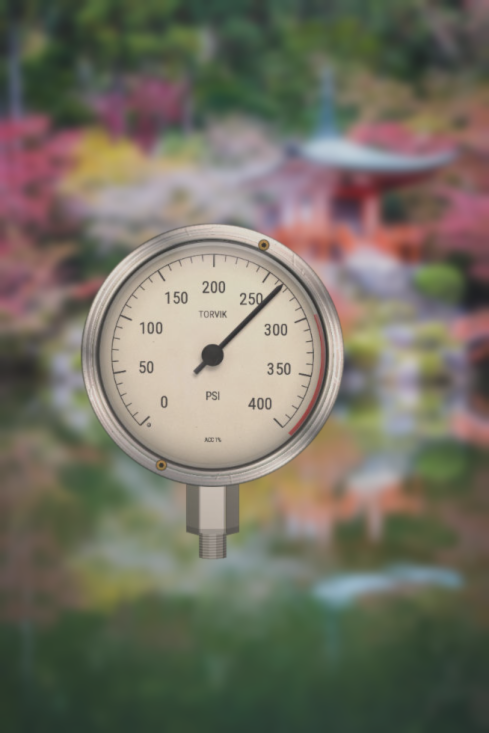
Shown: 265 psi
